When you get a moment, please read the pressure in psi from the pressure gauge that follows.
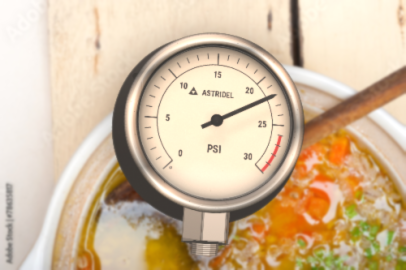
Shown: 22 psi
